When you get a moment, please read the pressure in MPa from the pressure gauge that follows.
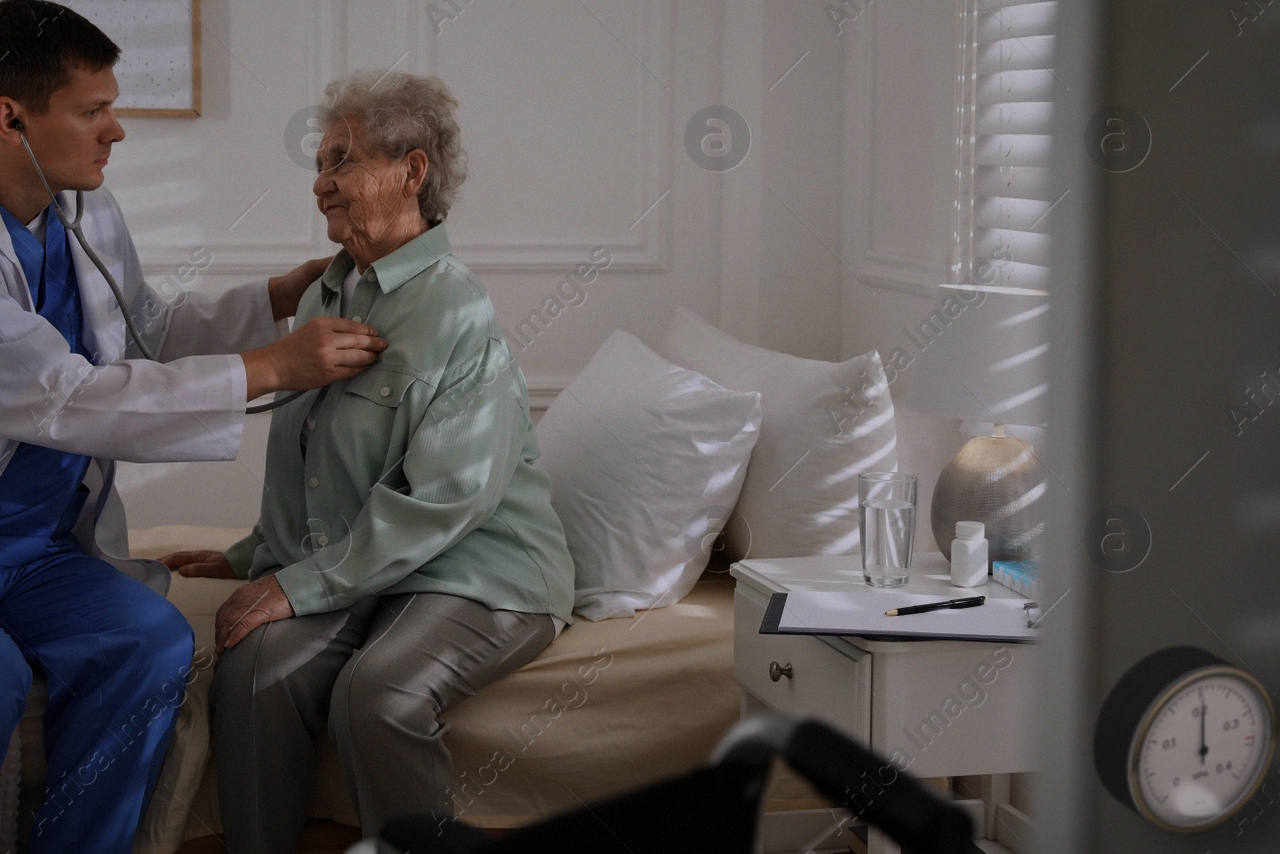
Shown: 0.2 MPa
